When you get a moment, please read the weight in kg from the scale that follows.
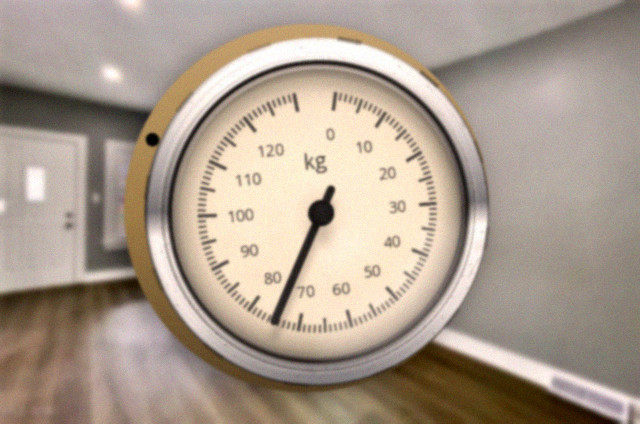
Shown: 75 kg
